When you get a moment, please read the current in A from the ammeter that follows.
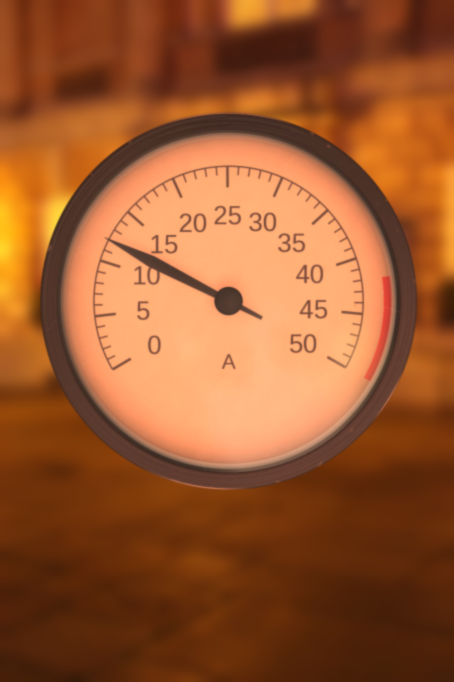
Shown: 12 A
